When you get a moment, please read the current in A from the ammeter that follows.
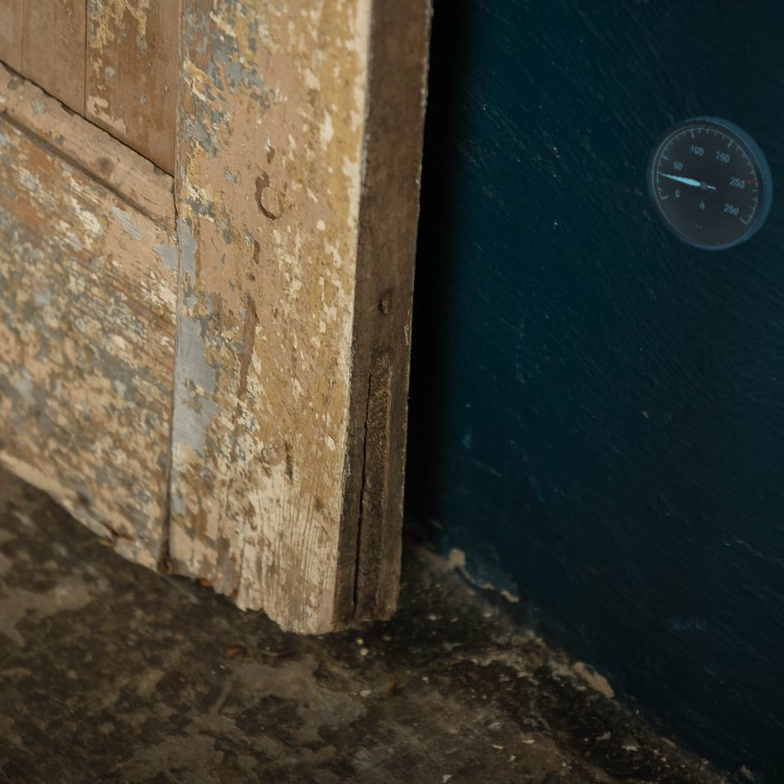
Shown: 30 A
